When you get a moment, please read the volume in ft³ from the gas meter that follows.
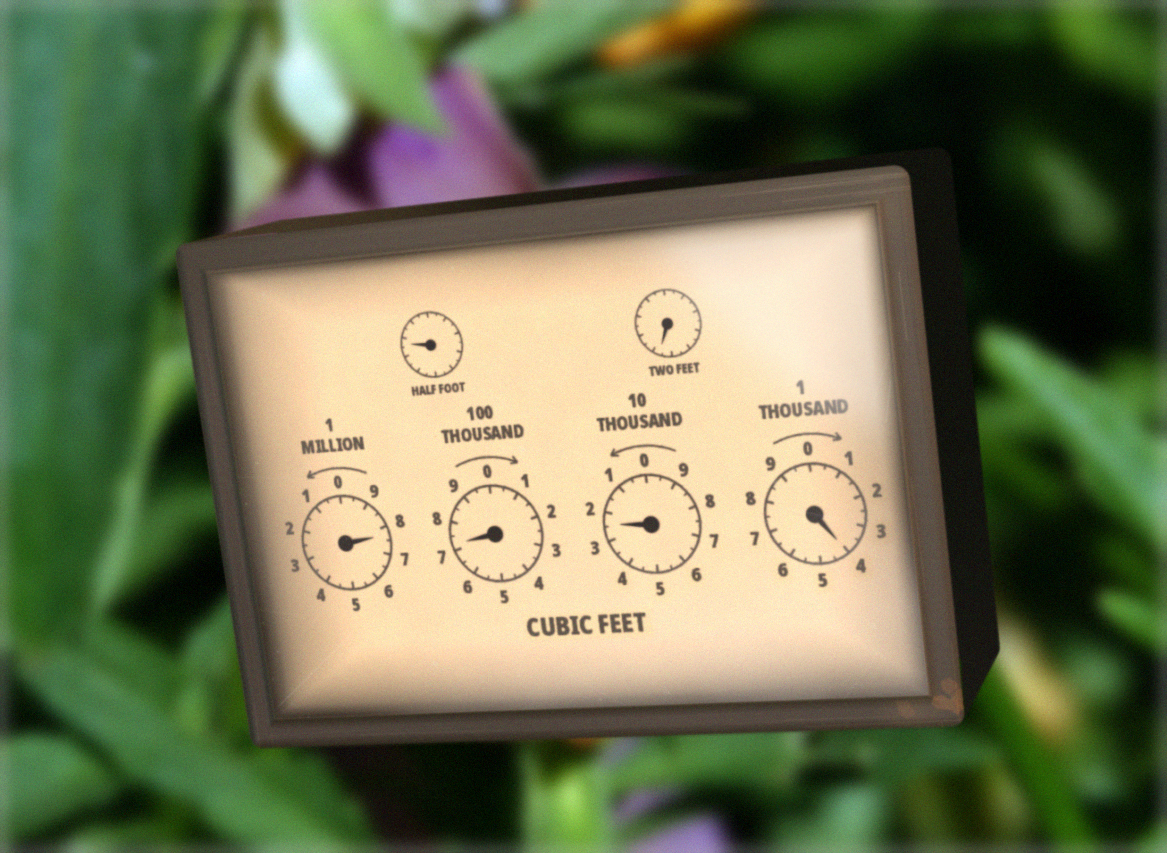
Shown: 772400 ft³
